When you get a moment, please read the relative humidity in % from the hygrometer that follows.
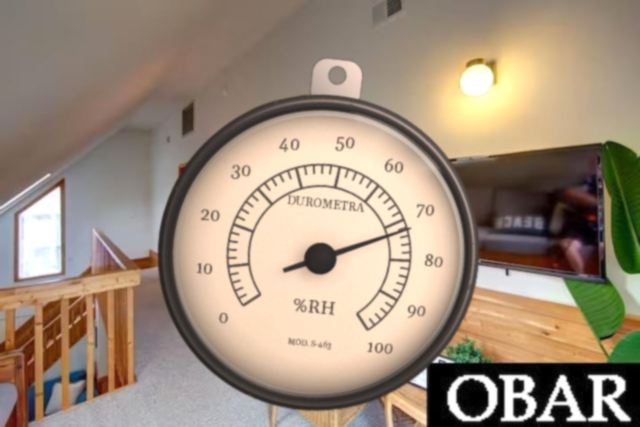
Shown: 72 %
